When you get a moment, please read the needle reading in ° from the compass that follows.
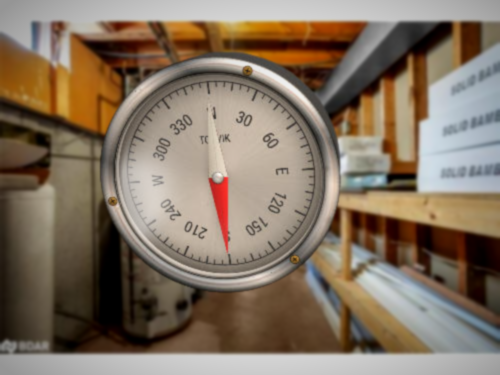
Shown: 180 °
